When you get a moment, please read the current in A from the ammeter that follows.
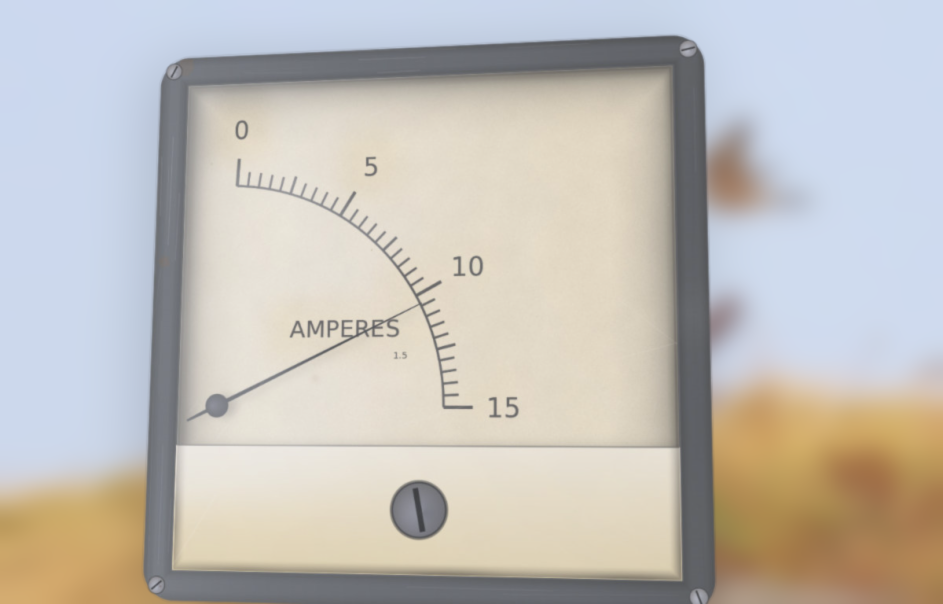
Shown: 10.5 A
